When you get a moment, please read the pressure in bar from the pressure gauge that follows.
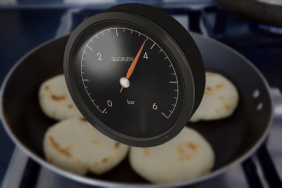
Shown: 3.8 bar
